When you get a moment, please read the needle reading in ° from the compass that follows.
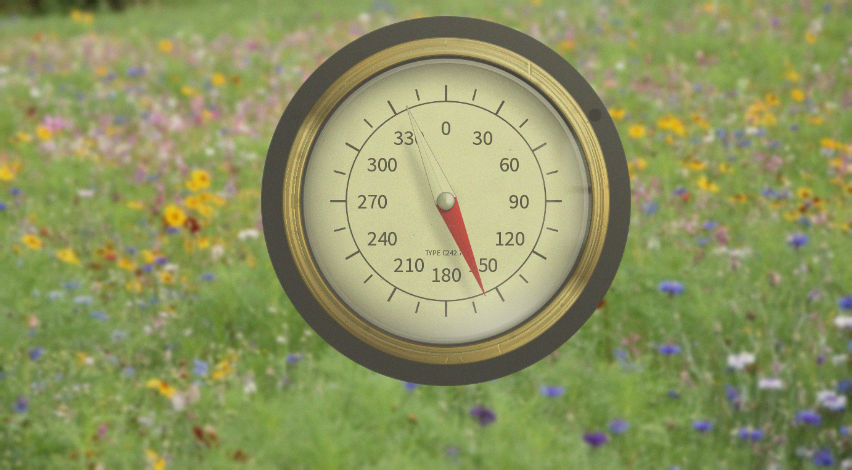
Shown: 157.5 °
